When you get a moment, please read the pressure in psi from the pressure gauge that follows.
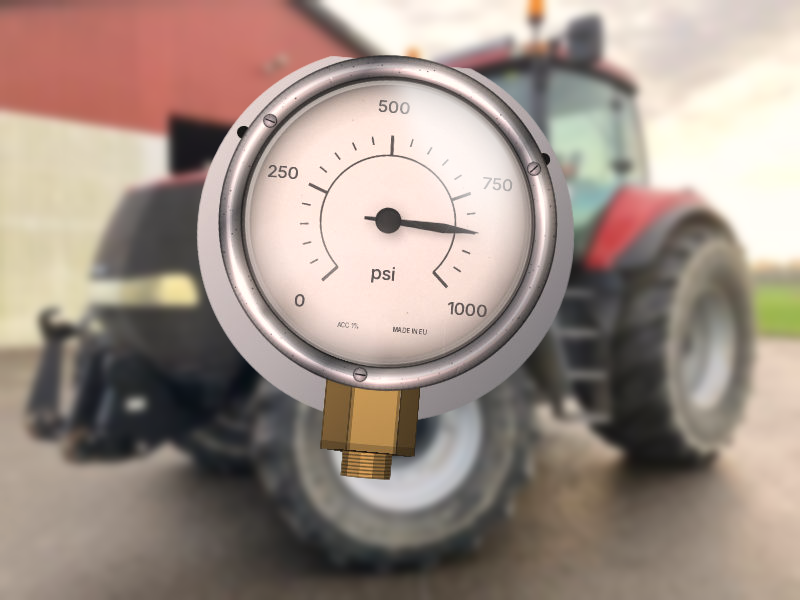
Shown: 850 psi
